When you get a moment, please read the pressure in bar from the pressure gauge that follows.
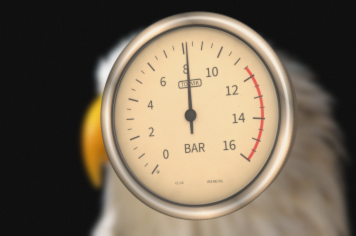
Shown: 8.25 bar
